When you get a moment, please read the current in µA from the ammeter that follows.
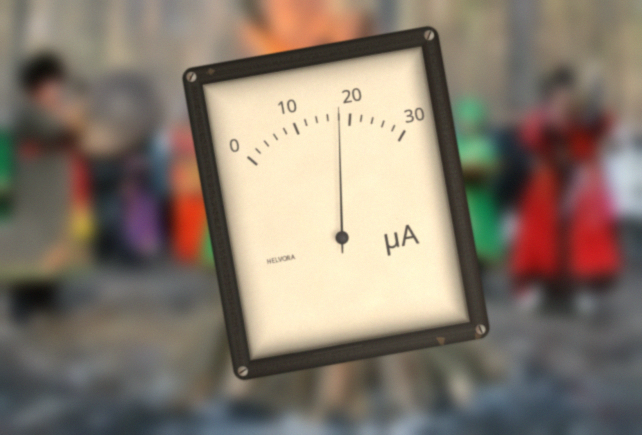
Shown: 18 µA
